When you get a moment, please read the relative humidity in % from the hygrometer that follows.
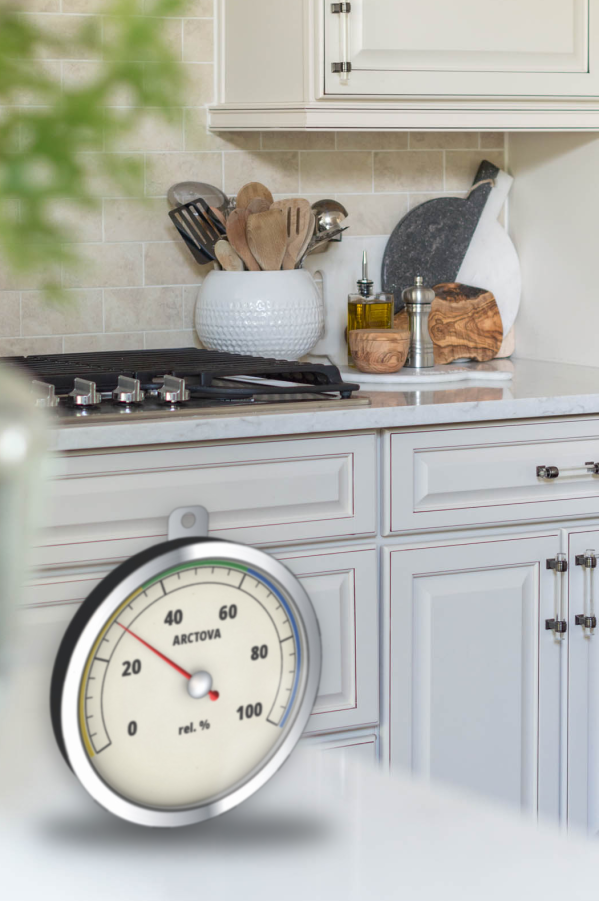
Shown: 28 %
